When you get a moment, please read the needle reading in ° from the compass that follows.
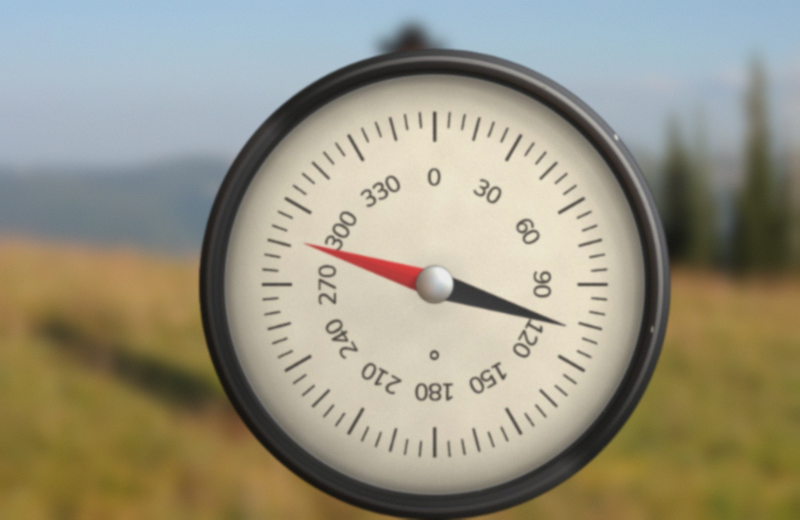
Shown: 287.5 °
